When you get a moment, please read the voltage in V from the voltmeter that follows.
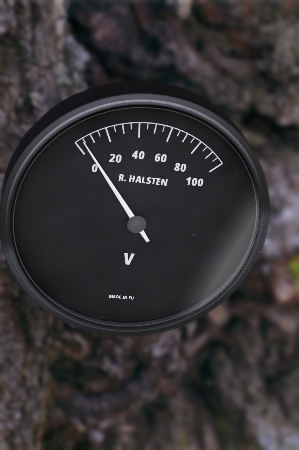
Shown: 5 V
